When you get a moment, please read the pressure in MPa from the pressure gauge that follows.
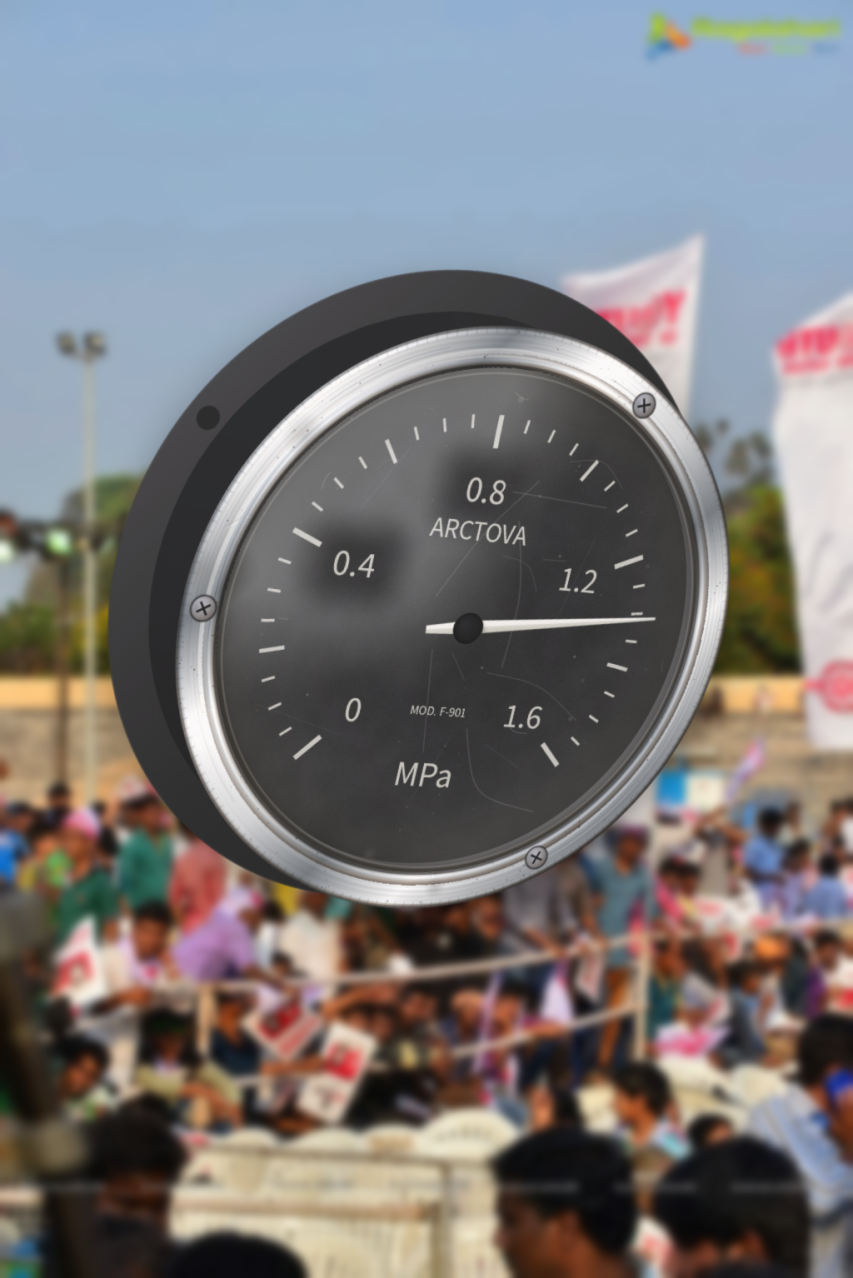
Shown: 1.3 MPa
